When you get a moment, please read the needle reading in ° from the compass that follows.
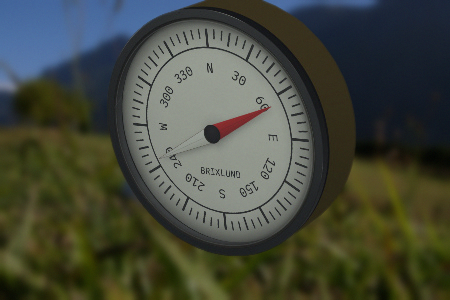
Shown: 65 °
